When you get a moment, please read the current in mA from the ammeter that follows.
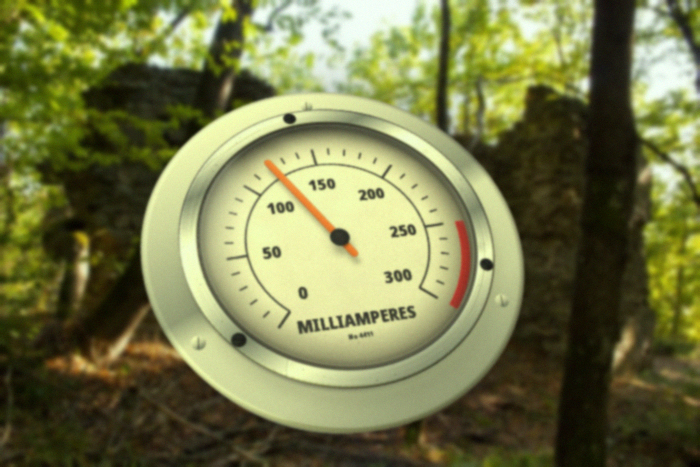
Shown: 120 mA
